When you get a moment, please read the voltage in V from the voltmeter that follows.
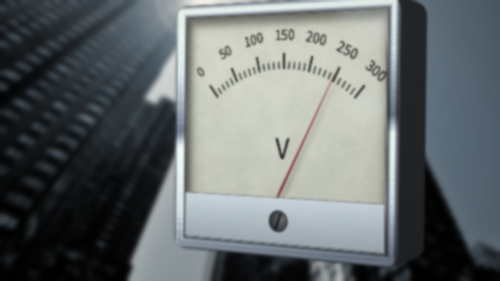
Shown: 250 V
